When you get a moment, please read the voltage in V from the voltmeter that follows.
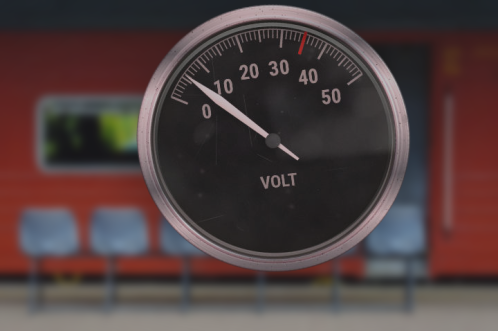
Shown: 6 V
